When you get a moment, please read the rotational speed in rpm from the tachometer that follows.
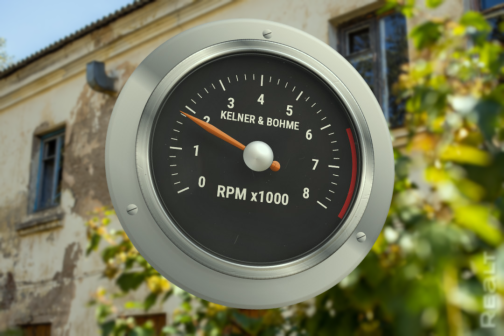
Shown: 1800 rpm
